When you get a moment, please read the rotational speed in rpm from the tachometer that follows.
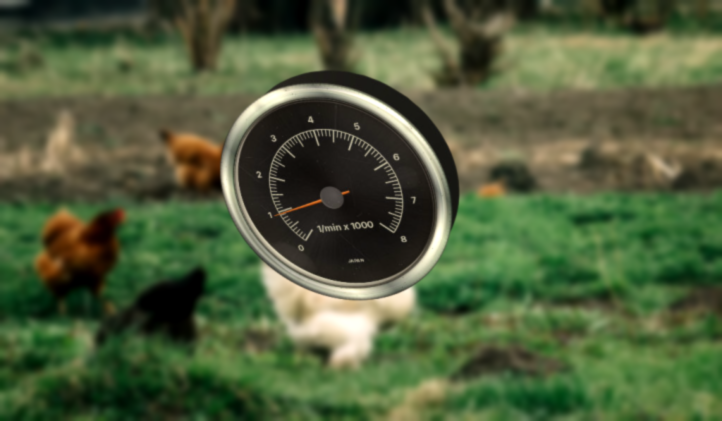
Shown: 1000 rpm
